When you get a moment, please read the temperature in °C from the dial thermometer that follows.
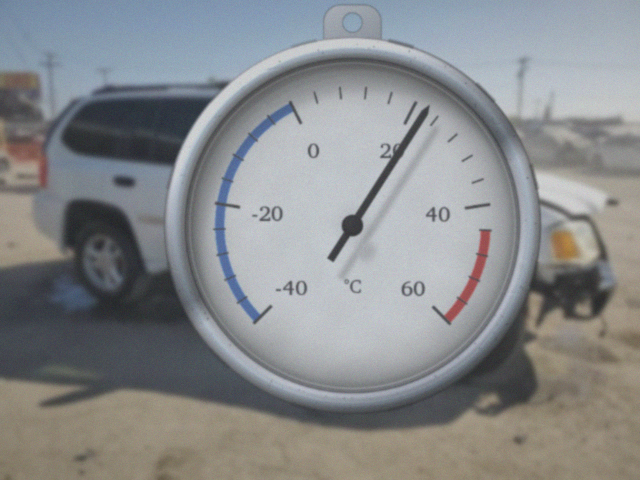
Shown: 22 °C
